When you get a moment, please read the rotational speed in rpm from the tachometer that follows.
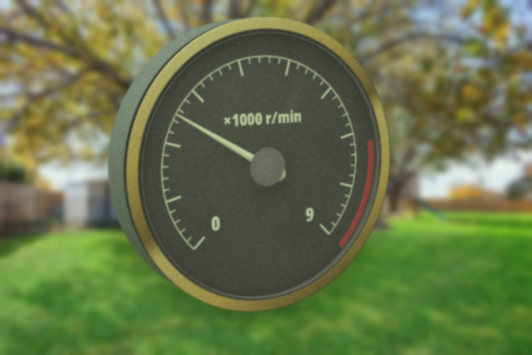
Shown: 2500 rpm
